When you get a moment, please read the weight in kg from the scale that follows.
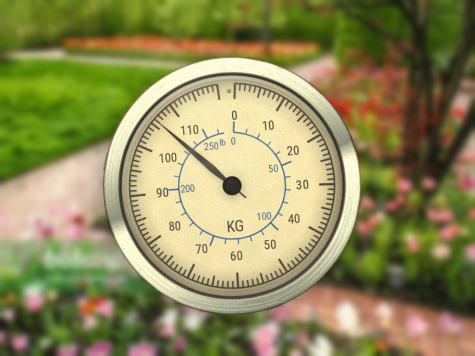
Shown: 106 kg
